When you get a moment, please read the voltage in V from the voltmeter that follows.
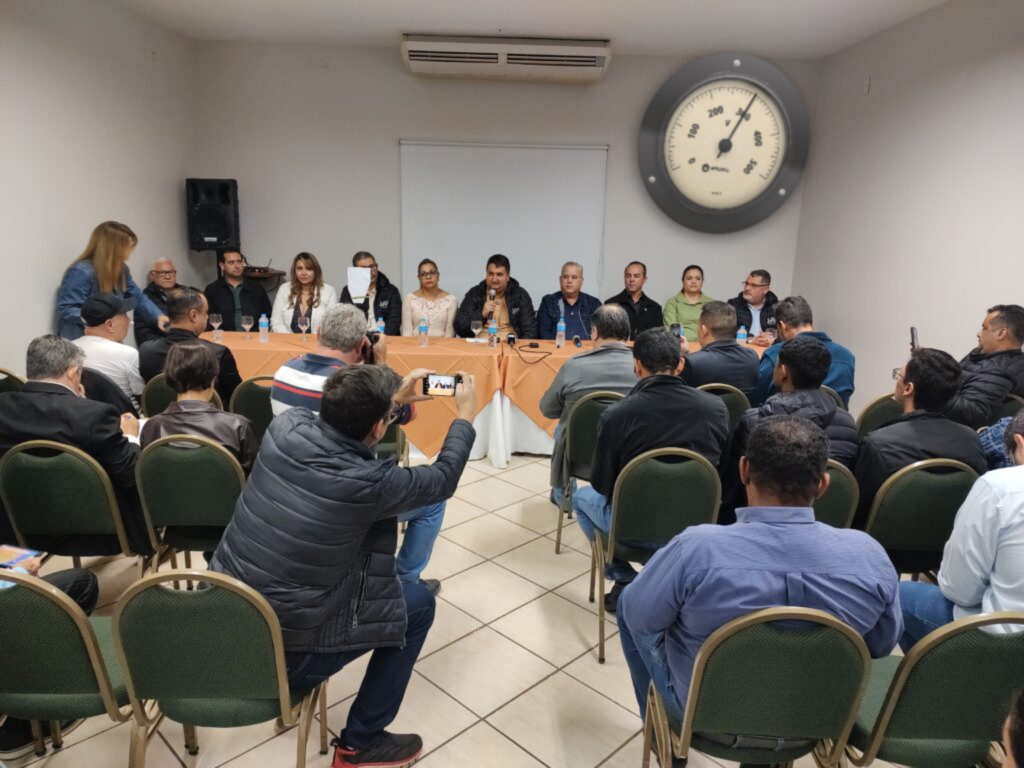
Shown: 300 V
